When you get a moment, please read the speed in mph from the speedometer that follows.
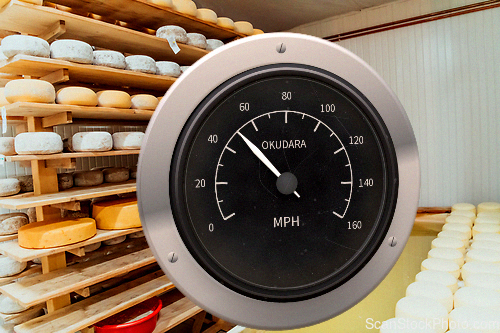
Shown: 50 mph
